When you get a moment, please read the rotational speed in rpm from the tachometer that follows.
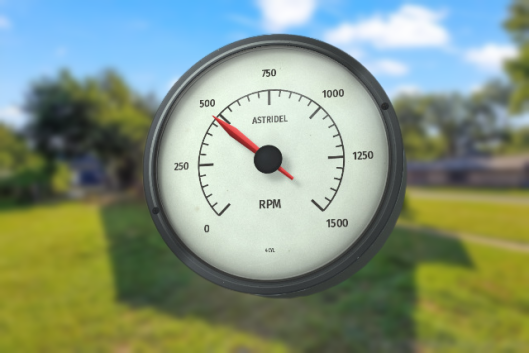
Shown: 475 rpm
